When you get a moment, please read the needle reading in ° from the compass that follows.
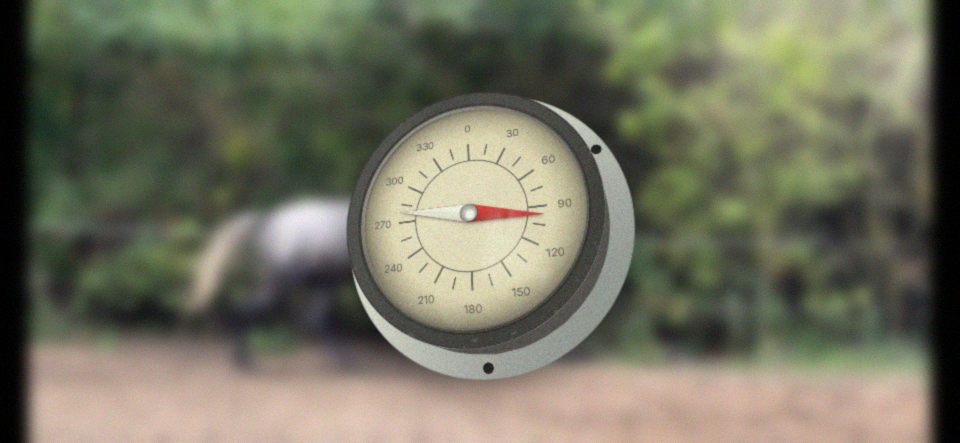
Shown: 97.5 °
